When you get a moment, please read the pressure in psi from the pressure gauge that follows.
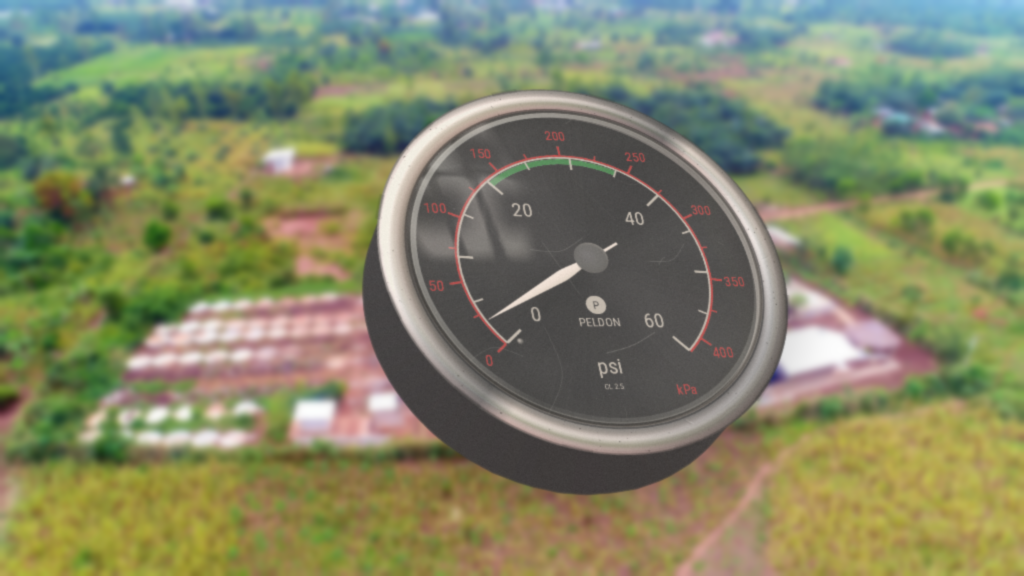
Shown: 2.5 psi
